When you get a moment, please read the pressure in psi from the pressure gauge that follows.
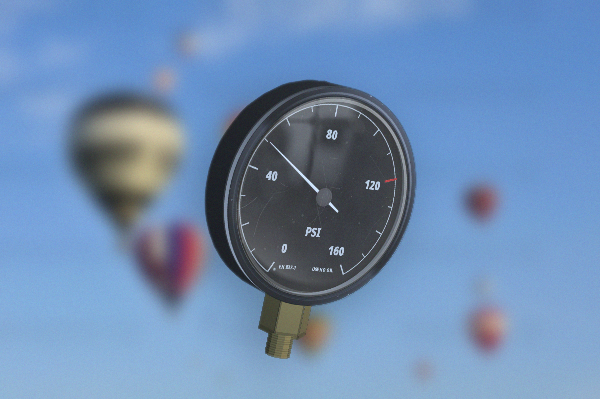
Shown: 50 psi
